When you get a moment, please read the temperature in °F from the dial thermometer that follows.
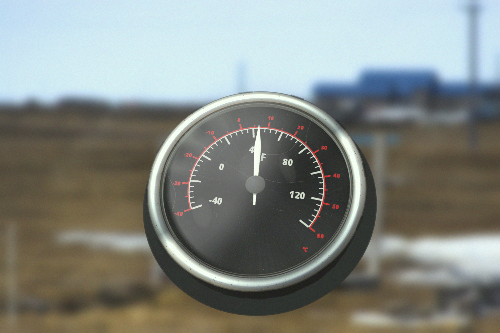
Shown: 44 °F
